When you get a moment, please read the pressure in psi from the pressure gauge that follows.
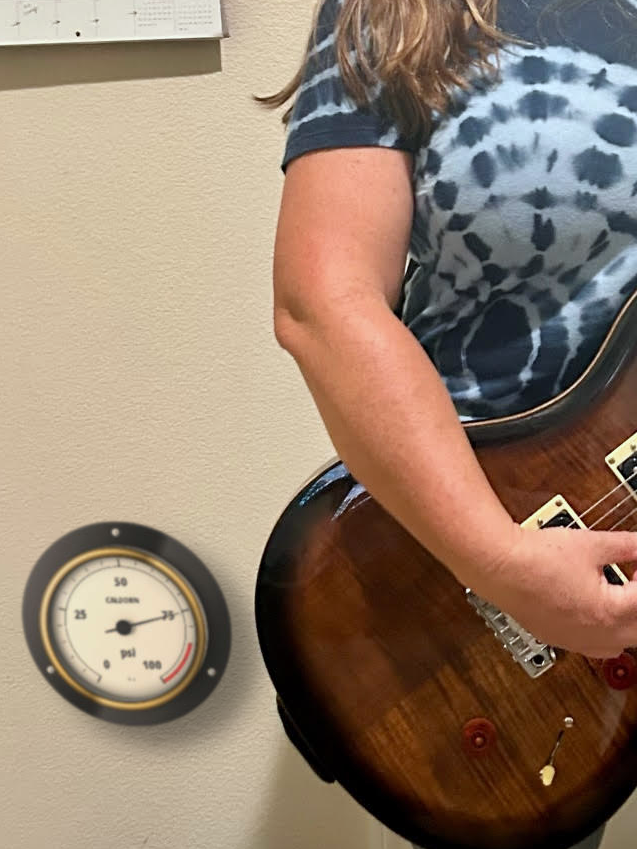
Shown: 75 psi
